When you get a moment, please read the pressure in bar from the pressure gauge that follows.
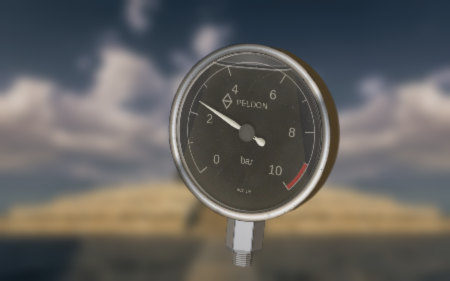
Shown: 2.5 bar
